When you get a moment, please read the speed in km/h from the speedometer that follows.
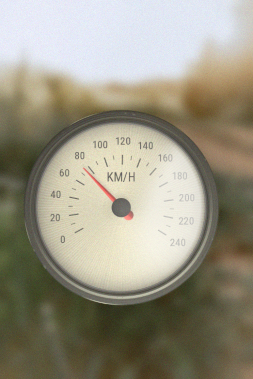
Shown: 75 km/h
